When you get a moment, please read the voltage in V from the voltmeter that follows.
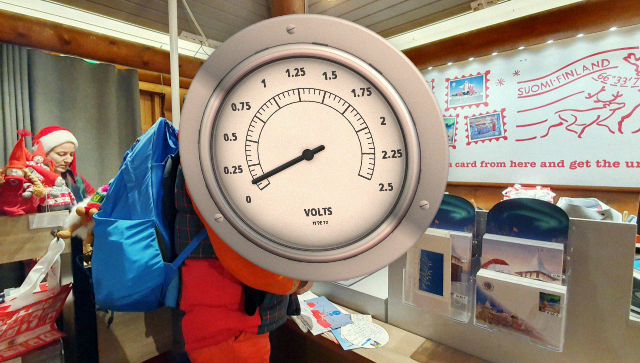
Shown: 0.1 V
